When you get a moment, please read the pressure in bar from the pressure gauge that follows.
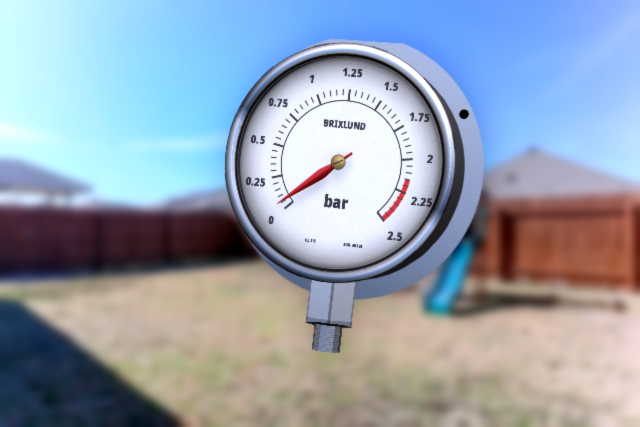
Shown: 0.05 bar
